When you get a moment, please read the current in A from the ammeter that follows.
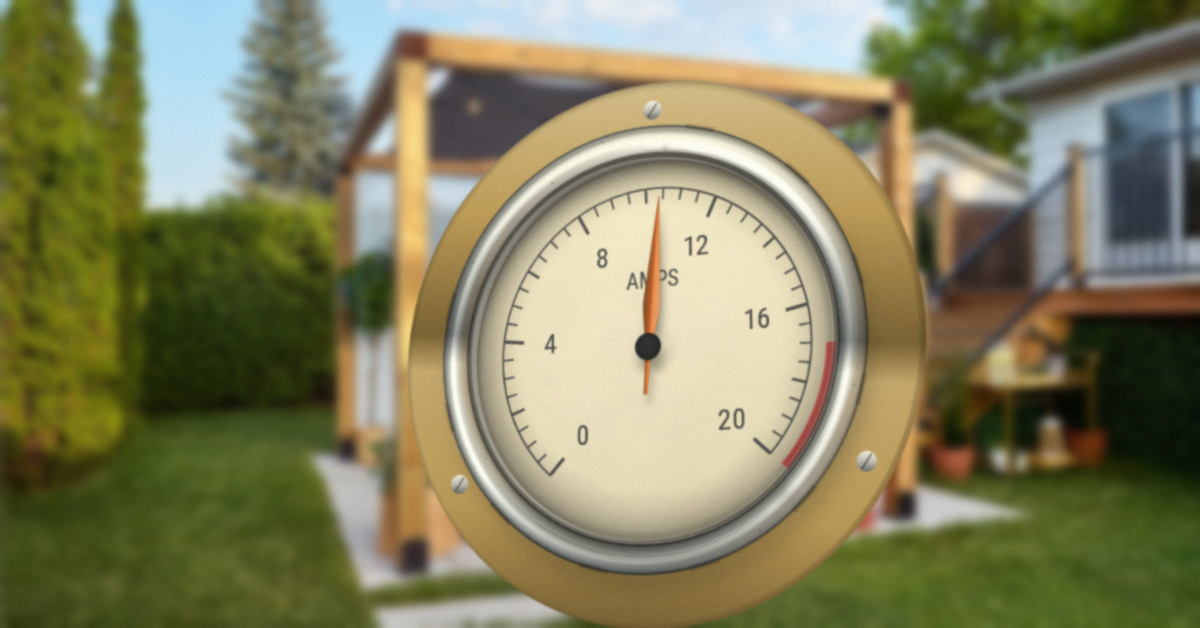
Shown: 10.5 A
